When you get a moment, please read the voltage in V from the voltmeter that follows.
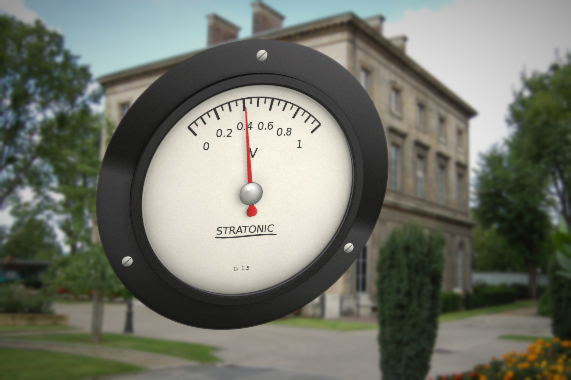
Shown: 0.4 V
